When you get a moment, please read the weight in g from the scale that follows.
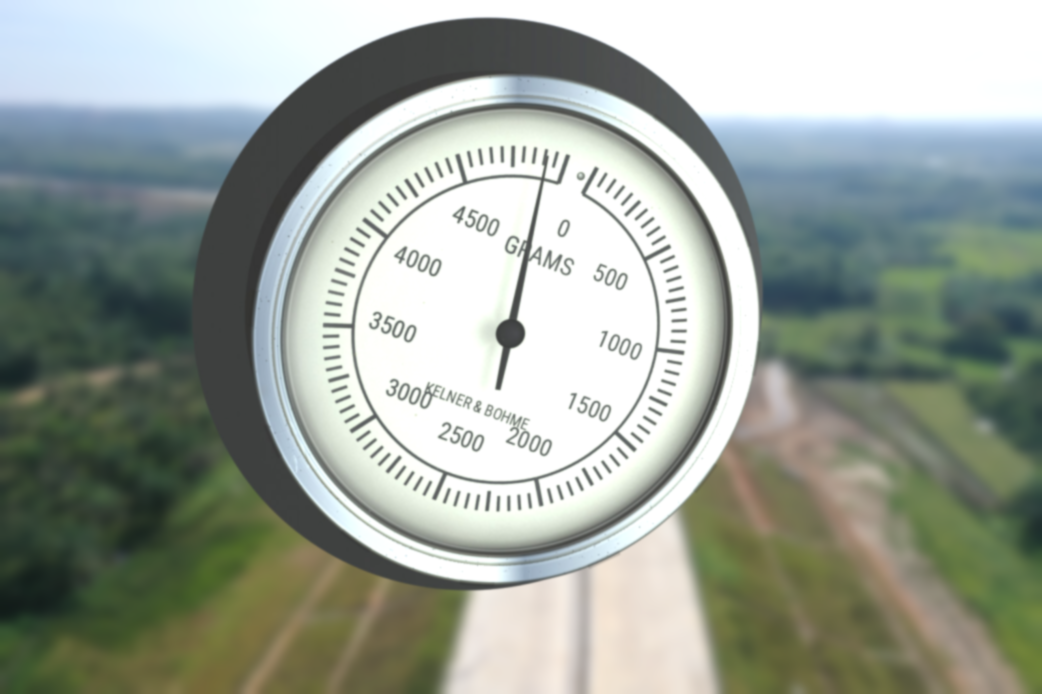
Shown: 4900 g
